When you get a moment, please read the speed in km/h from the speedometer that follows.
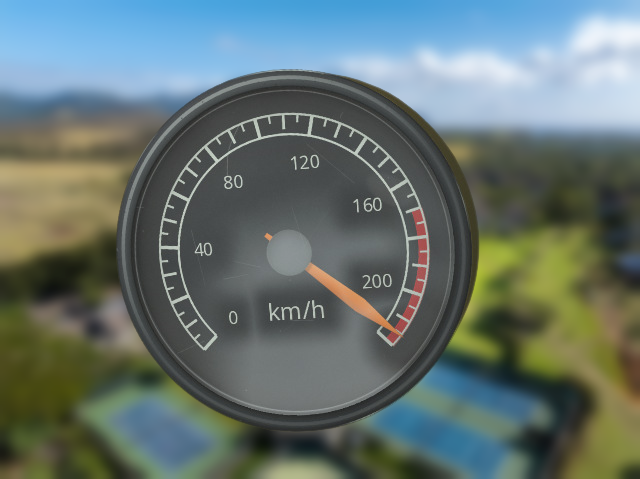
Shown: 215 km/h
